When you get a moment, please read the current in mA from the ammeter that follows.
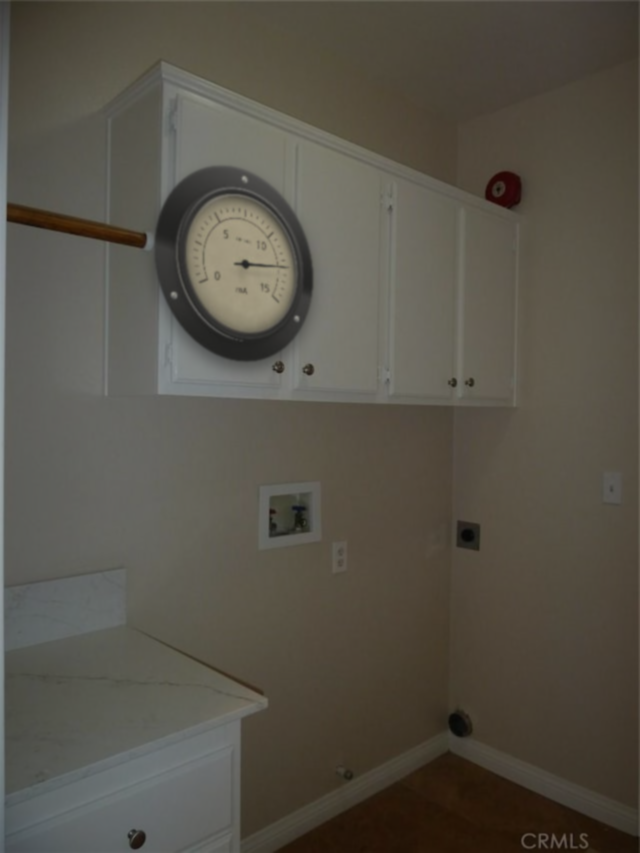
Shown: 12.5 mA
